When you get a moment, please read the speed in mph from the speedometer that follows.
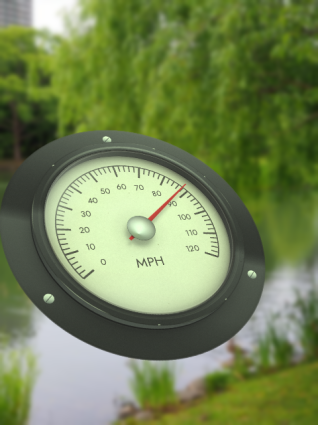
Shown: 88 mph
